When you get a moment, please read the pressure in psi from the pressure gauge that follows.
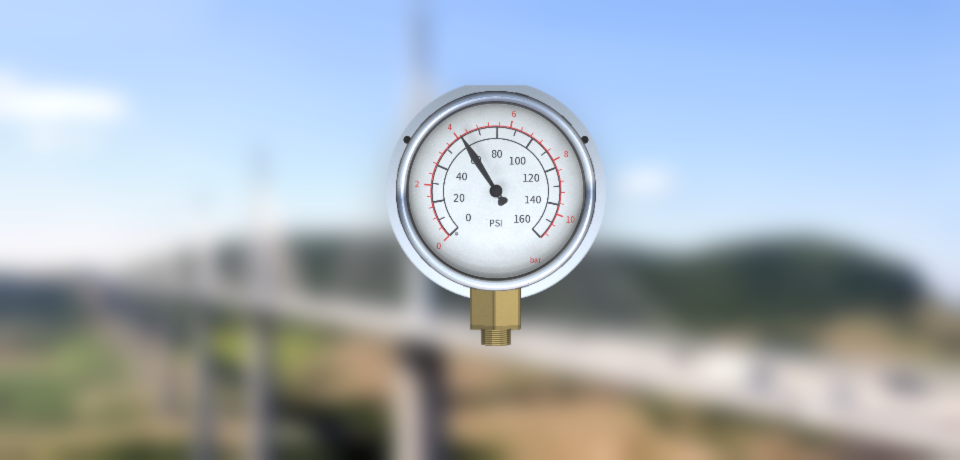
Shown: 60 psi
